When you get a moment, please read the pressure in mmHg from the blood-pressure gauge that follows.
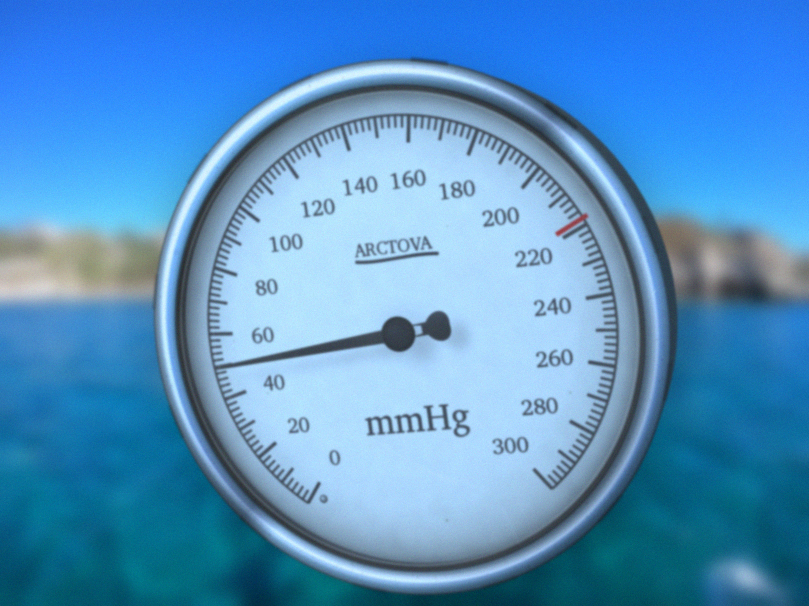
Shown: 50 mmHg
